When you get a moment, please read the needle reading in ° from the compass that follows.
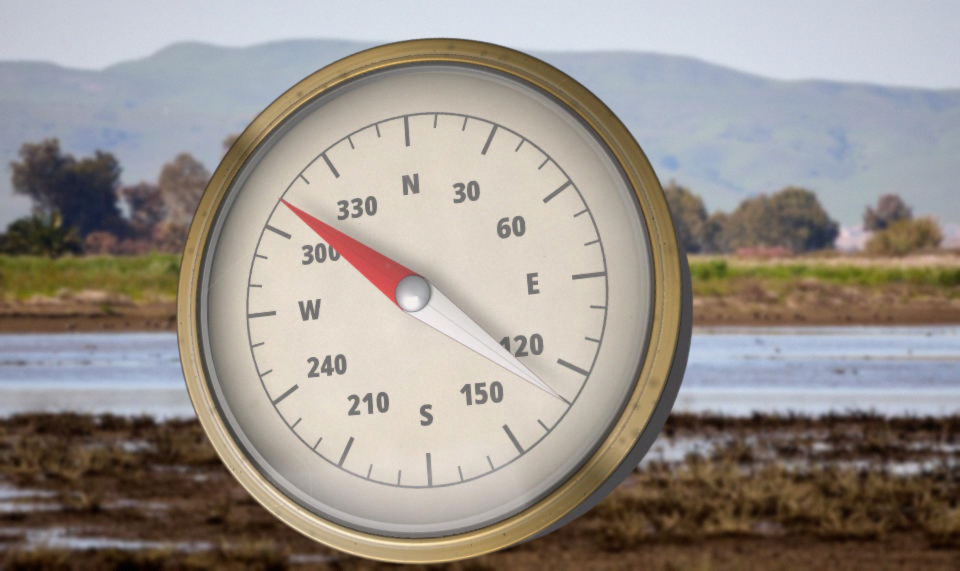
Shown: 310 °
